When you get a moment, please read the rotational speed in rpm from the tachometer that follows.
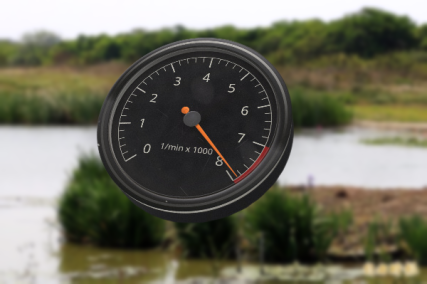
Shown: 7900 rpm
